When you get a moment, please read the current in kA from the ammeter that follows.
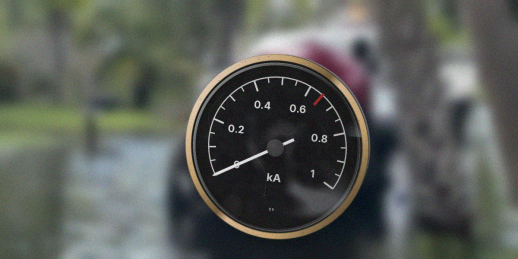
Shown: 0 kA
